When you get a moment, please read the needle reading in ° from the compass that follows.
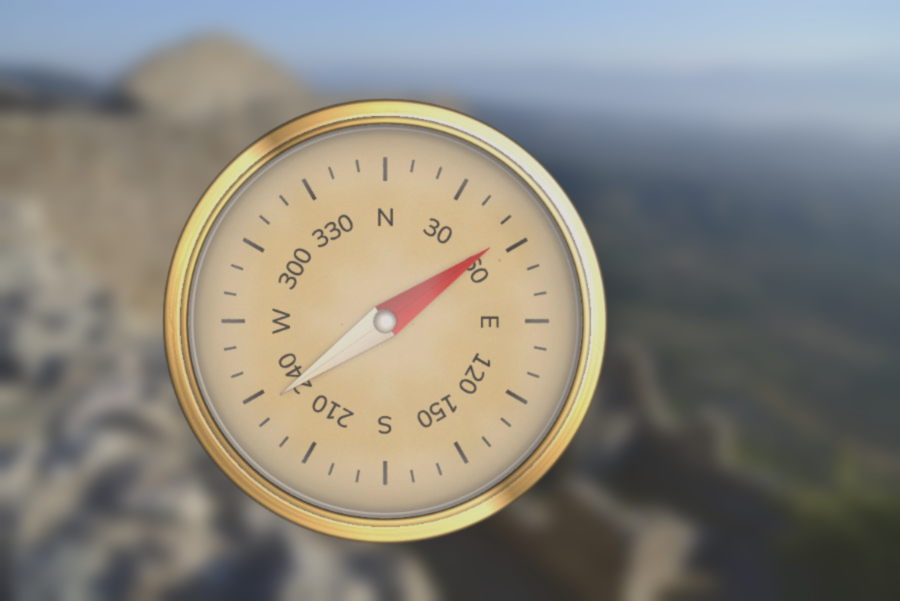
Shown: 55 °
